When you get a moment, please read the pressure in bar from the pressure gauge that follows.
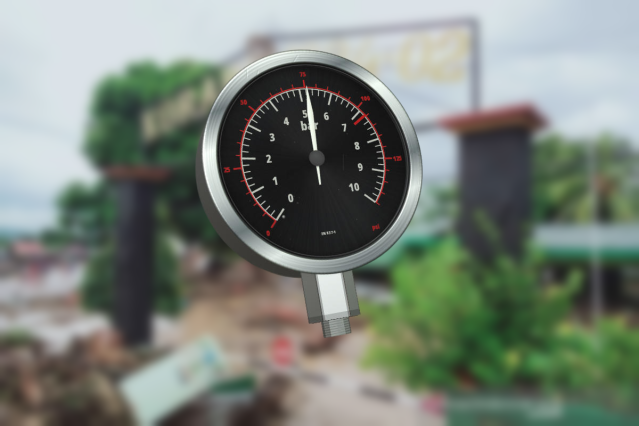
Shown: 5.2 bar
